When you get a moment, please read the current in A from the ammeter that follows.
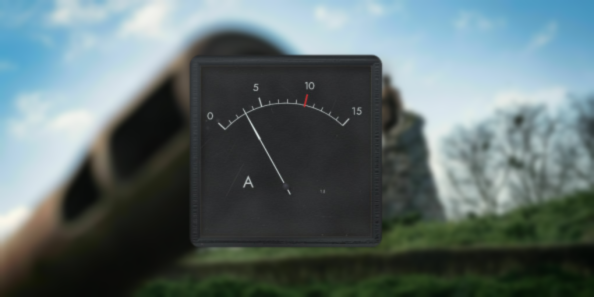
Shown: 3 A
